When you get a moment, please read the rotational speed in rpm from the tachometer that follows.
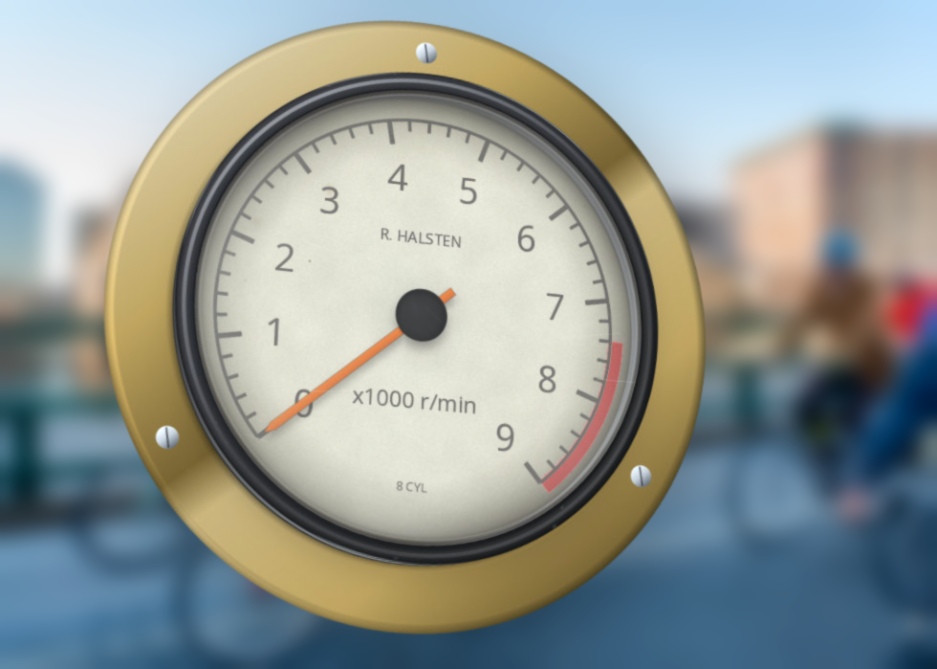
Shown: 0 rpm
